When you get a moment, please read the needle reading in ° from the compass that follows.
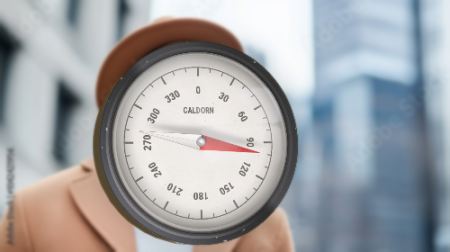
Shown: 100 °
